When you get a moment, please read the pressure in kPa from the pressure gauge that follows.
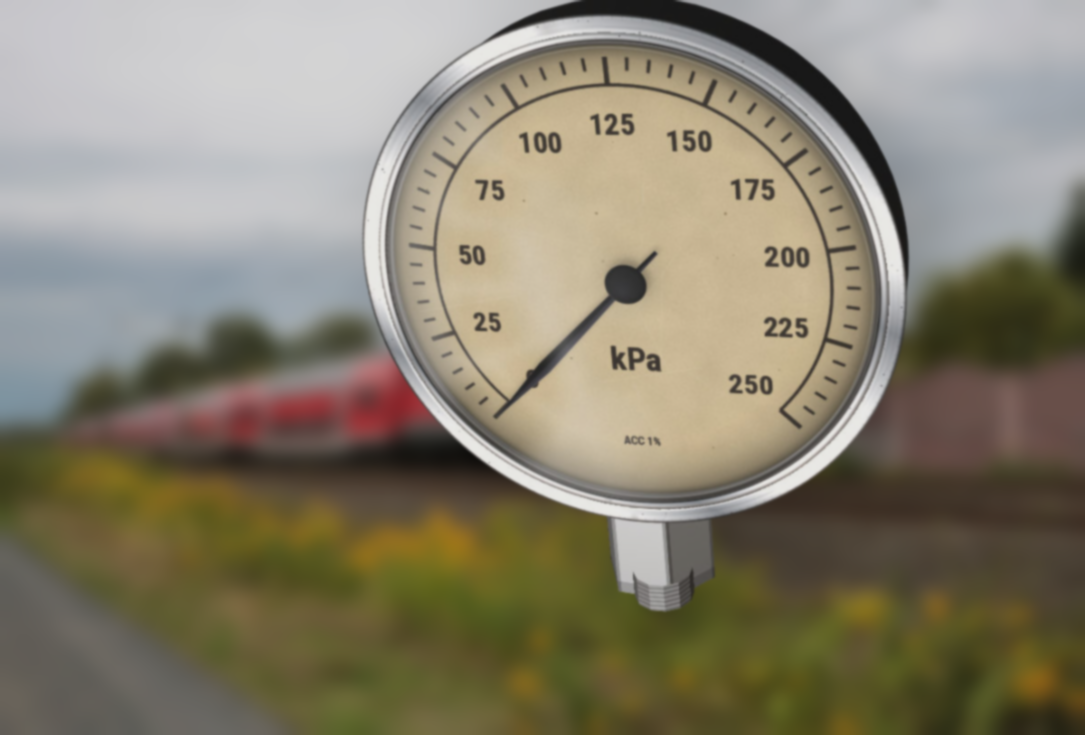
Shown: 0 kPa
